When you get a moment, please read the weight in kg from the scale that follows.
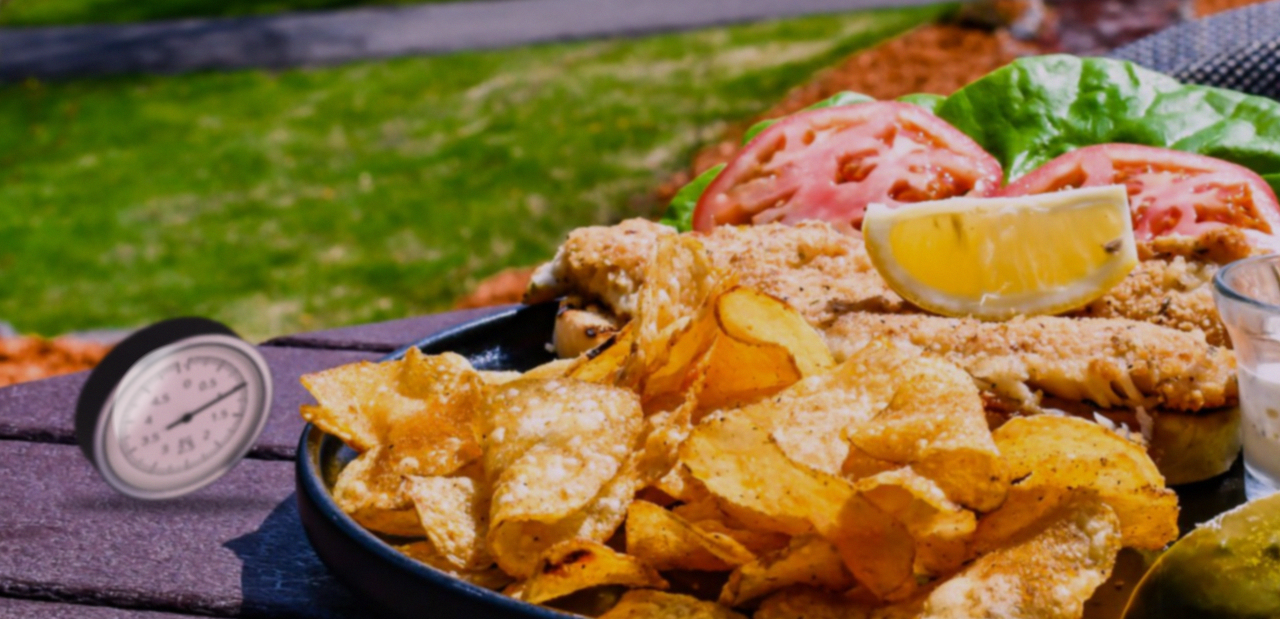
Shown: 1 kg
